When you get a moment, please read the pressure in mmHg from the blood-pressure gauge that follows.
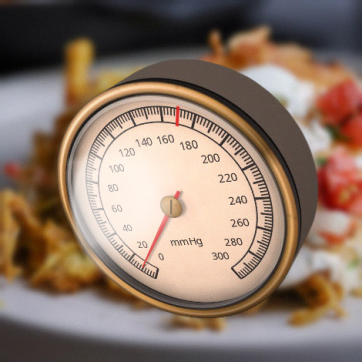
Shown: 10 mmHg
